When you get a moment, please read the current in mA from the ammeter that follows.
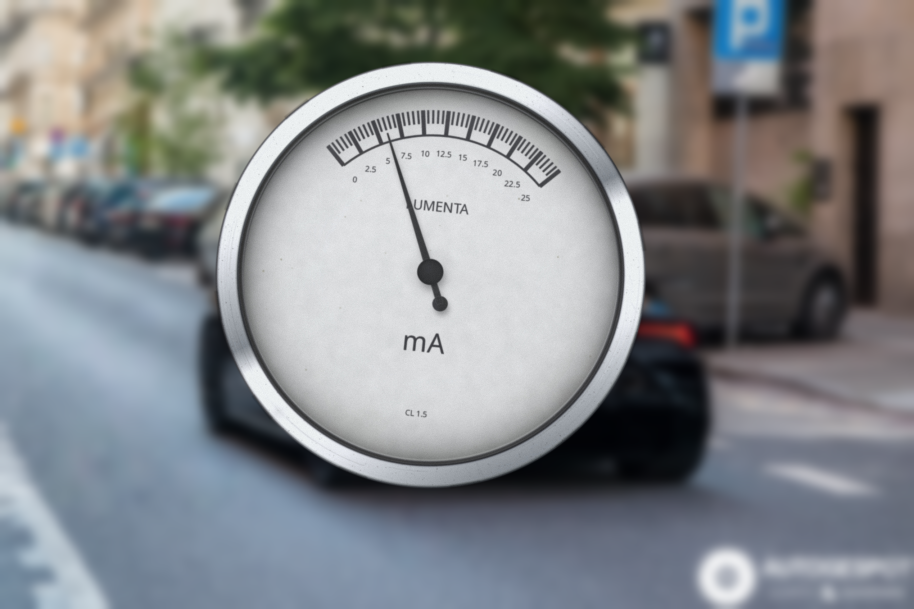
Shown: 6 mA
